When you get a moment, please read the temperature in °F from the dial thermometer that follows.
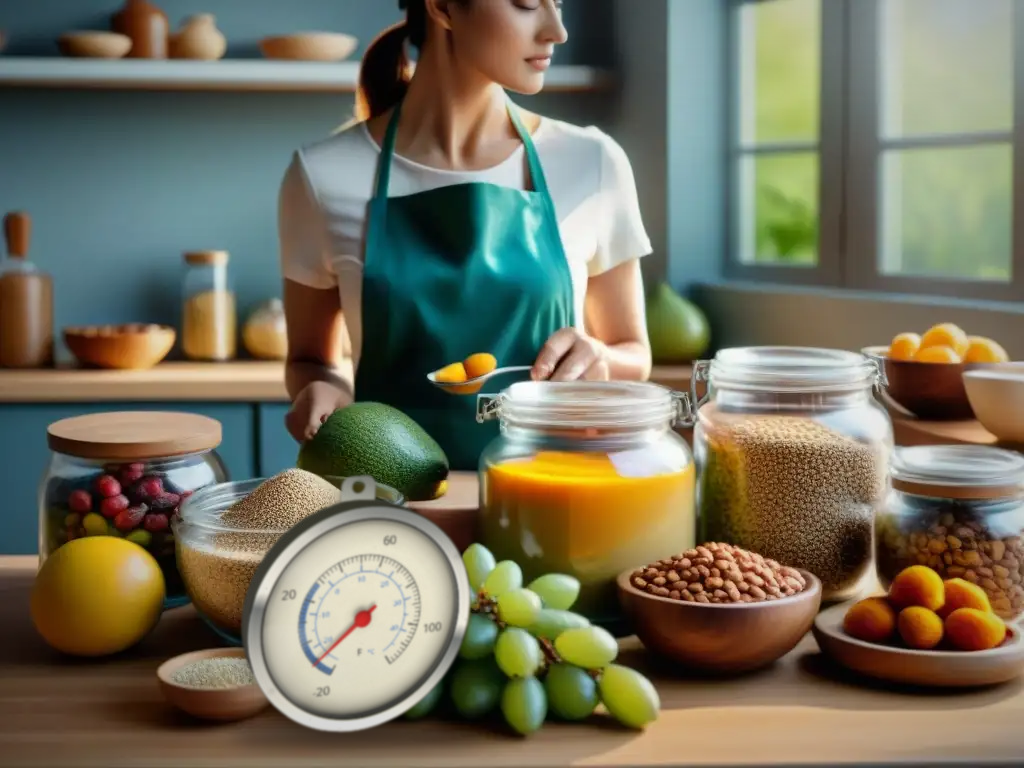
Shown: -10 °F
